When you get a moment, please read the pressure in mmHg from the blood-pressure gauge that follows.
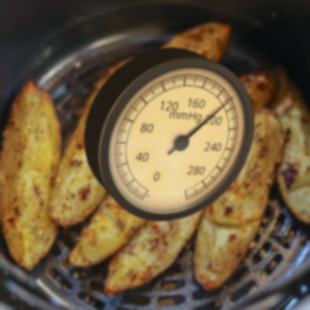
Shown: 190 mmHg
